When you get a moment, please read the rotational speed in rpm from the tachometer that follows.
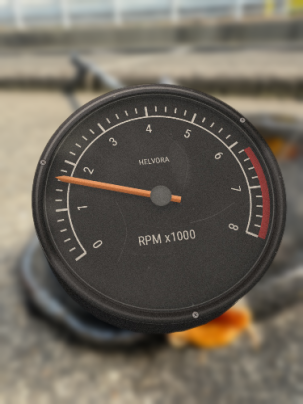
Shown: 1600 rpm
